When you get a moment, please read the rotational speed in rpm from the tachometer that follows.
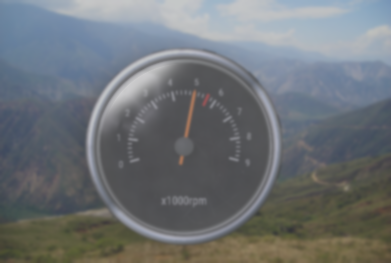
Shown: 5000 rpm
